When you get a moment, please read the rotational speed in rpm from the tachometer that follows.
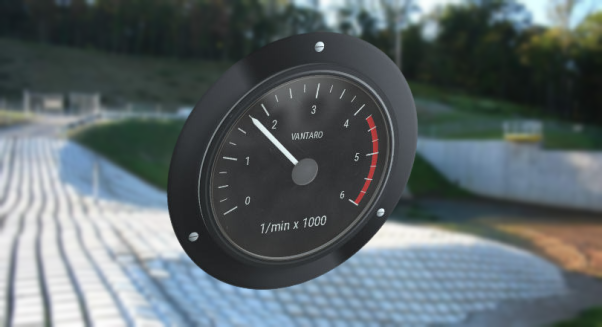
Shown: 1750 rpm
